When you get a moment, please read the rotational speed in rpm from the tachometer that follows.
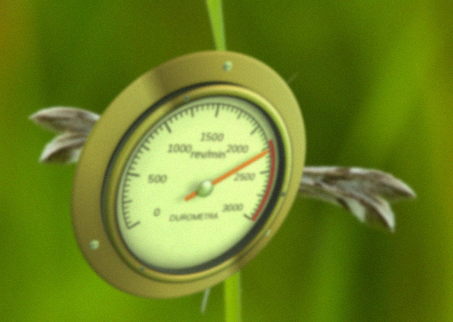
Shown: 2250 rpm
